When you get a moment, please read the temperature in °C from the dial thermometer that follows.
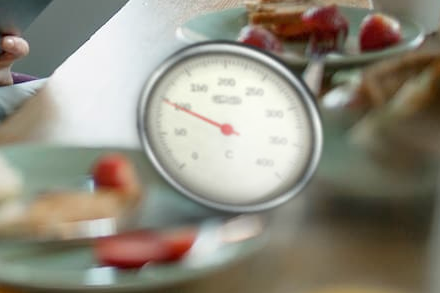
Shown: 100 °C
